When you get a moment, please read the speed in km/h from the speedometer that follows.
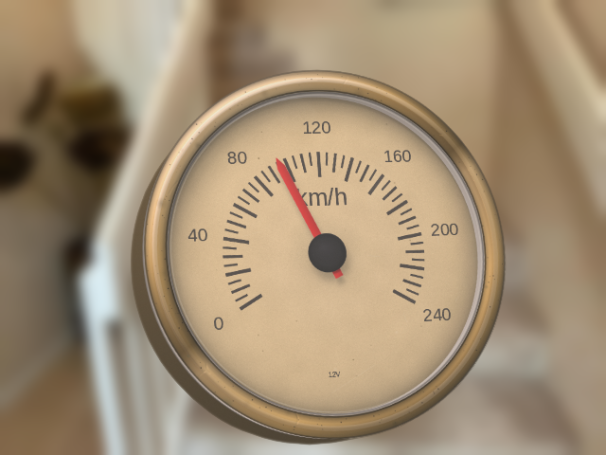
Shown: 95 km/h
